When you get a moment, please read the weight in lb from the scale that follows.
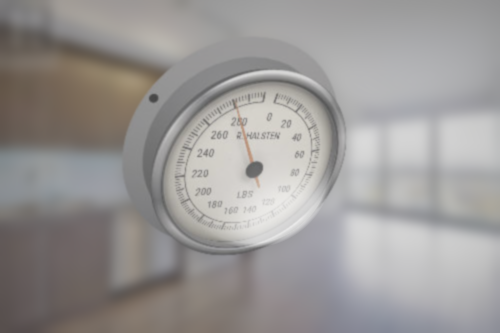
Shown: 280 lb
